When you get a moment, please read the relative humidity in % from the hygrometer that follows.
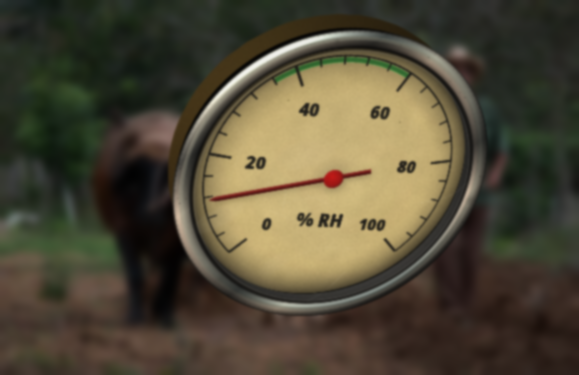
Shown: 12 %
